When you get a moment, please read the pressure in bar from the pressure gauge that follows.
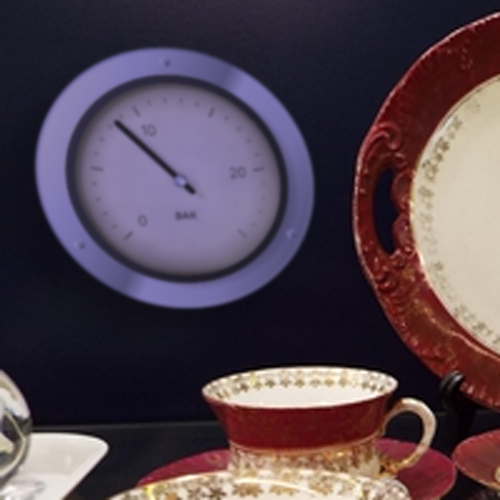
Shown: 8.5 bar
